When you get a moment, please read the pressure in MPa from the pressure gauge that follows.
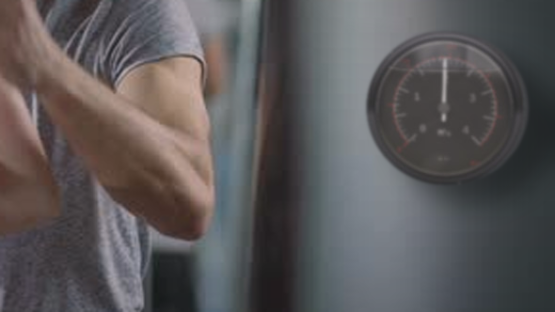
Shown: 2 MPa
